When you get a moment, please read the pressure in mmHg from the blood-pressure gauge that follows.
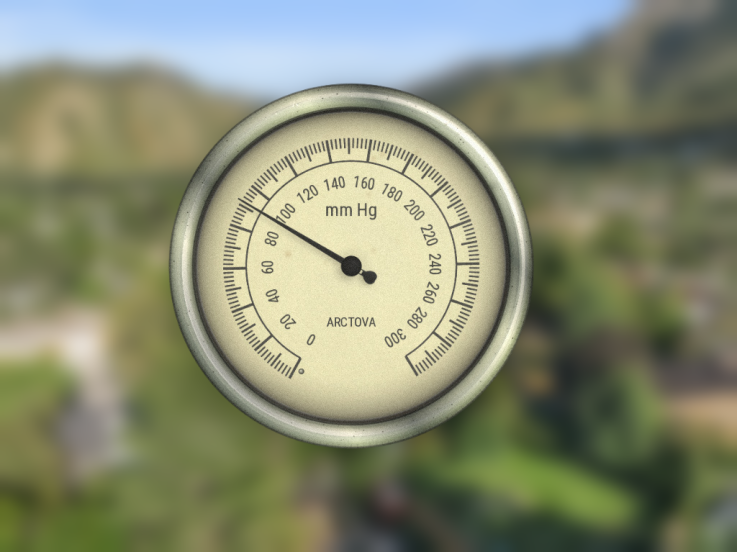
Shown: 92 mmHg
